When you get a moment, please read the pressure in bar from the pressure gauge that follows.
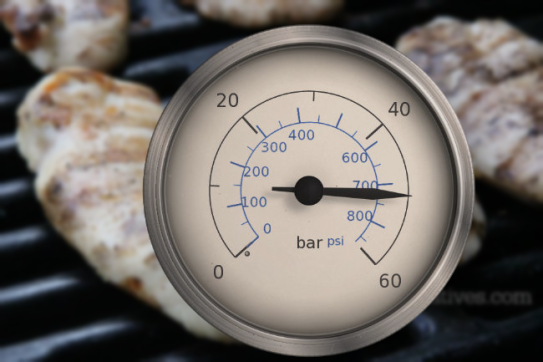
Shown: 50 bar
